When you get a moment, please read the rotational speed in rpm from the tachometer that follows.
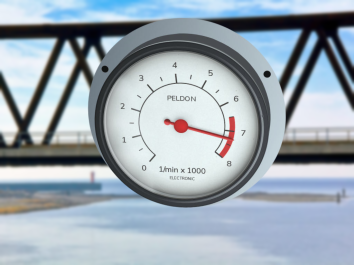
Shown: 7250 rpm
